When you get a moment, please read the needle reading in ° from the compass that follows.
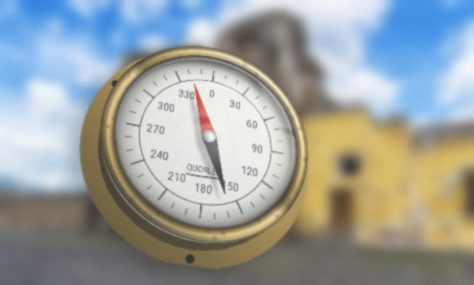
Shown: 340 °
